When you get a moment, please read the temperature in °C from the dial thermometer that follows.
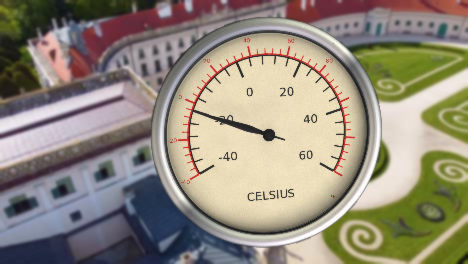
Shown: -20 °C
